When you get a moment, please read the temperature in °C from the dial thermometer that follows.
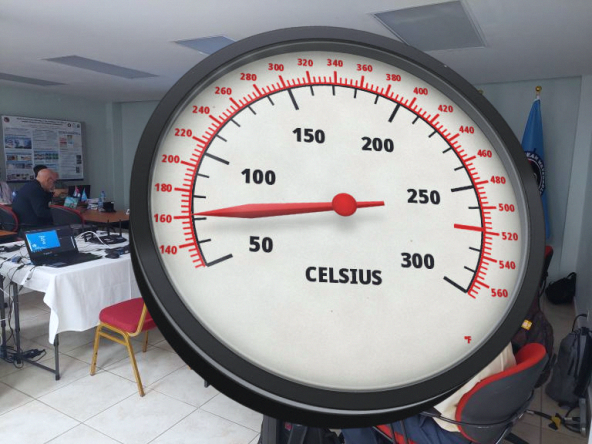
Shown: 70 °C
